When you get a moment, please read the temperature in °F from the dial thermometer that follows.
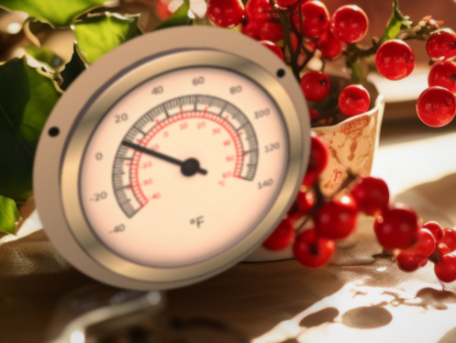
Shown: 10 °F
